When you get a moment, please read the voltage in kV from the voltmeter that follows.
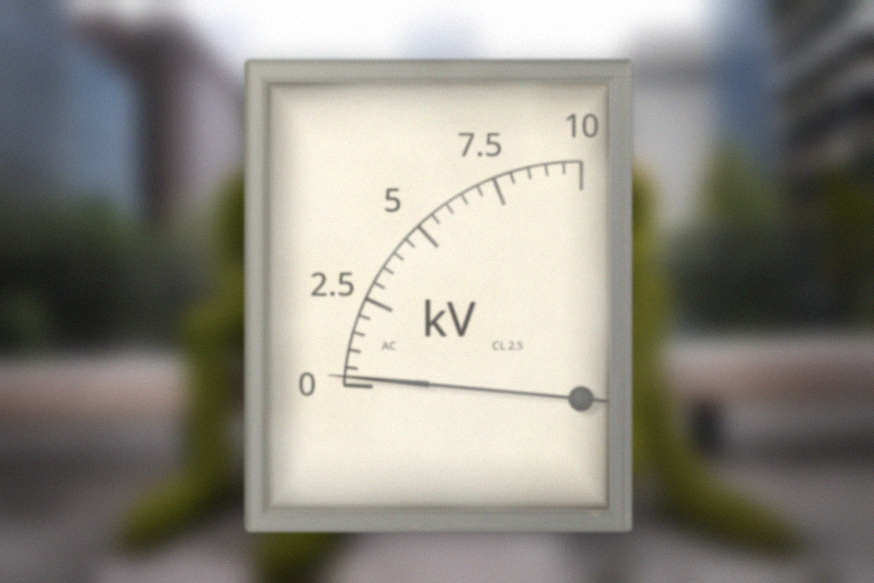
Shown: 0.25 kV
